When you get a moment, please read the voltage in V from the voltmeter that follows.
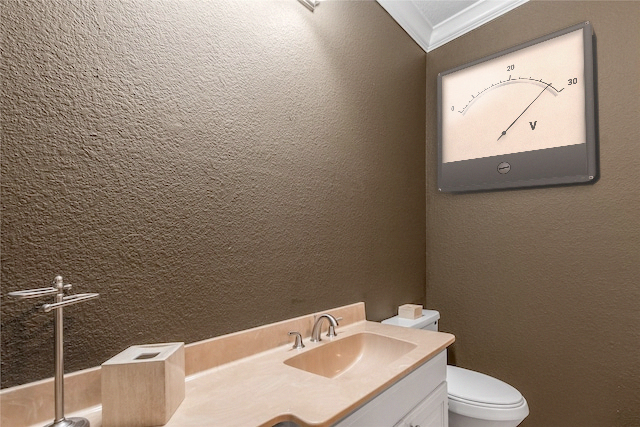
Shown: 28 V
